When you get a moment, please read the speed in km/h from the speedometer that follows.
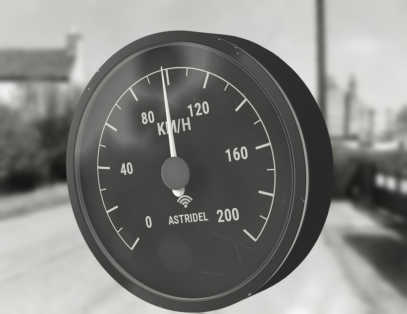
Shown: 100 km/h
